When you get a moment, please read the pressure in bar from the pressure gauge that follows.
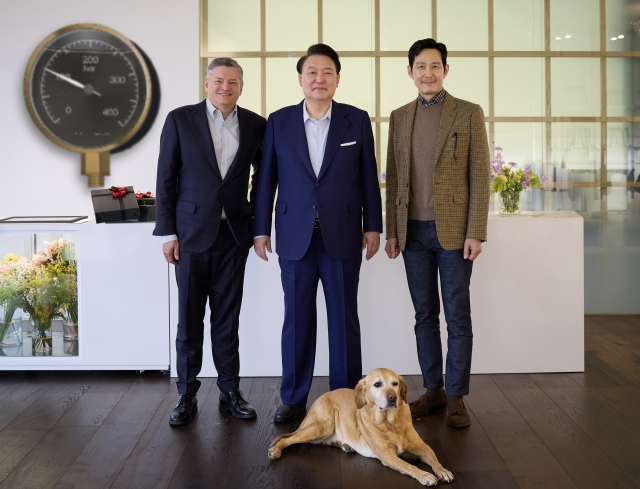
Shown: 100 bar
